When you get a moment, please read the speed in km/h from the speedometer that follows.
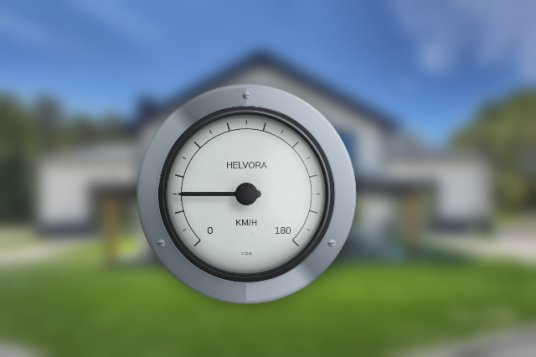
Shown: 30 km/h
